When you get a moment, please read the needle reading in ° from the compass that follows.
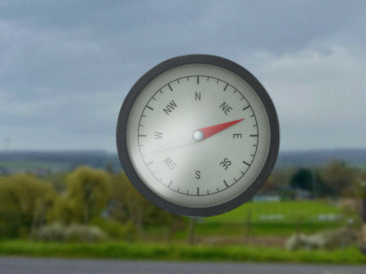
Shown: 70 °
